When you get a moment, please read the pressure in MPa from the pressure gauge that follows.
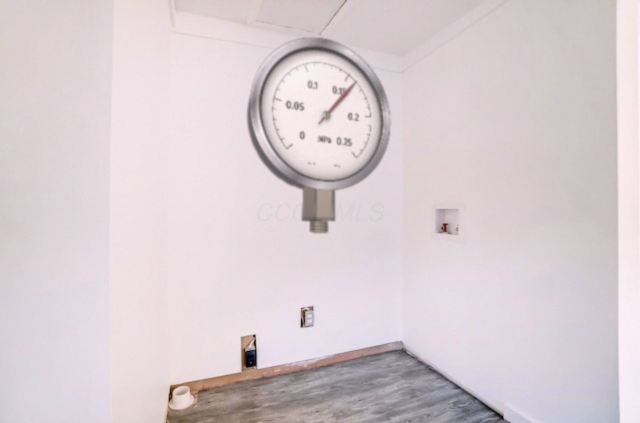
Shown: 0.16 MPa
